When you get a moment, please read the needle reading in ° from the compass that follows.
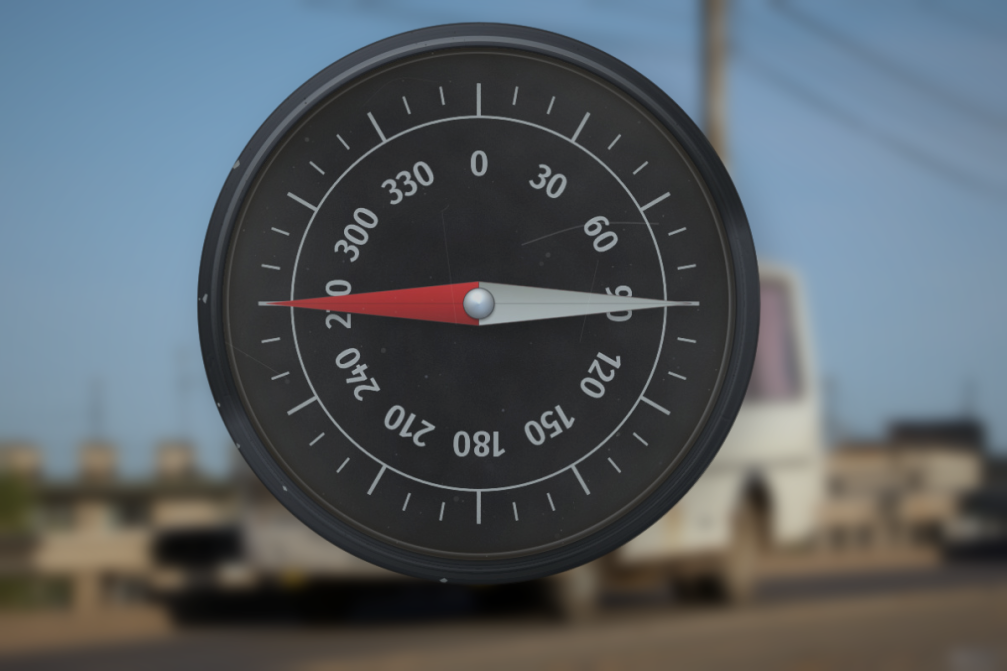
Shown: 270 °
